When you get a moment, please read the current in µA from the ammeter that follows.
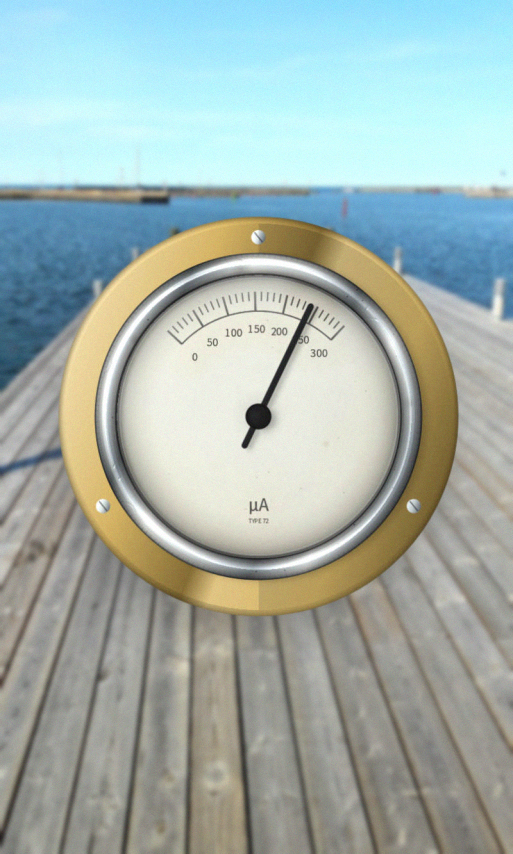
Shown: 240 µA
